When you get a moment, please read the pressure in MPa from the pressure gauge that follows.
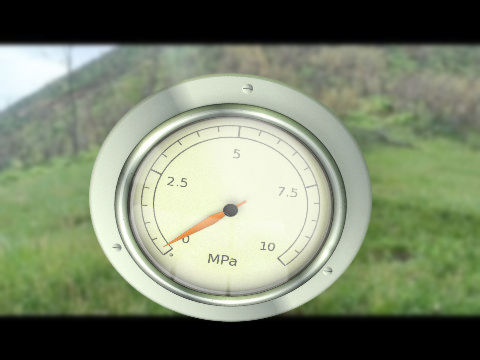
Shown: 0.25 MPa
